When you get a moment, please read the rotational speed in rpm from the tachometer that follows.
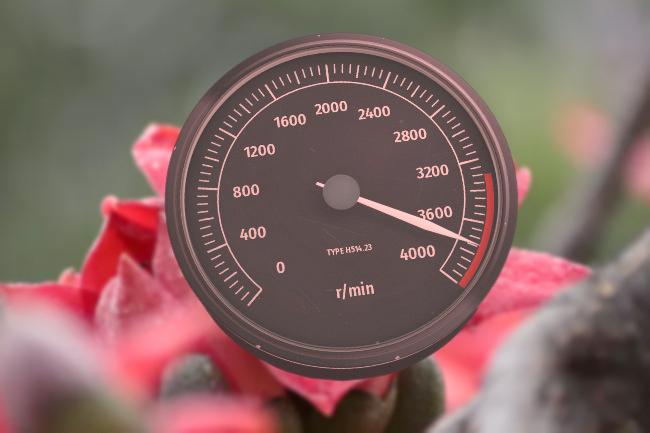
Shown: 3750 rpm
